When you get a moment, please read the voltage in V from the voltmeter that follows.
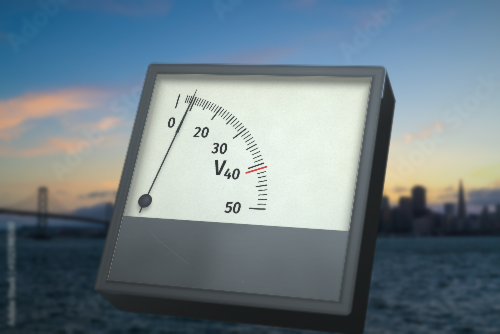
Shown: 10 V
